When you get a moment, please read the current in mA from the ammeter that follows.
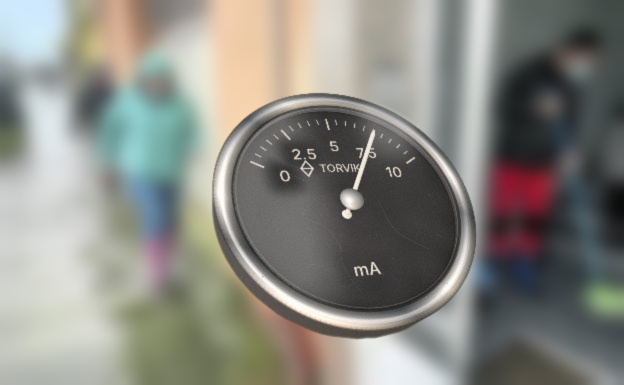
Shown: 7.5 mA
